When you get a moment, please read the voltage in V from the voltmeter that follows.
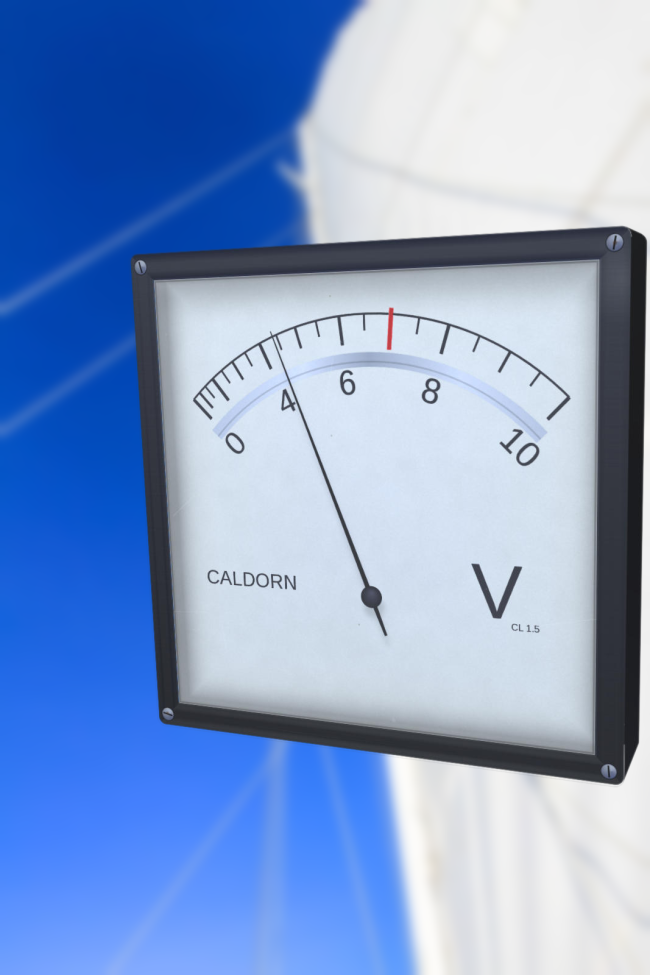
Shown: 4.5 V
